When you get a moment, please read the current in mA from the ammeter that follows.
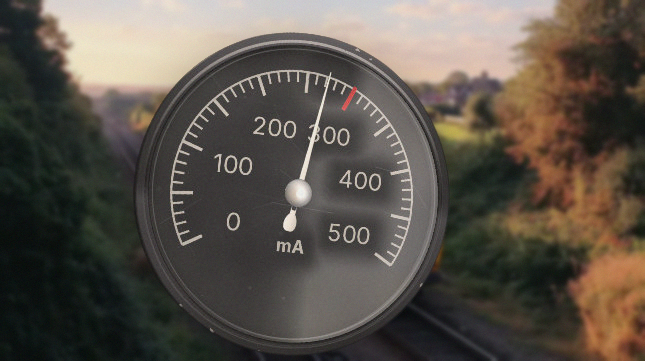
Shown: 270 mA
